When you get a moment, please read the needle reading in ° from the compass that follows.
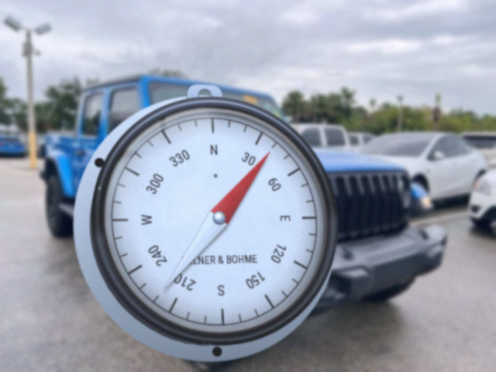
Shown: 40 °
